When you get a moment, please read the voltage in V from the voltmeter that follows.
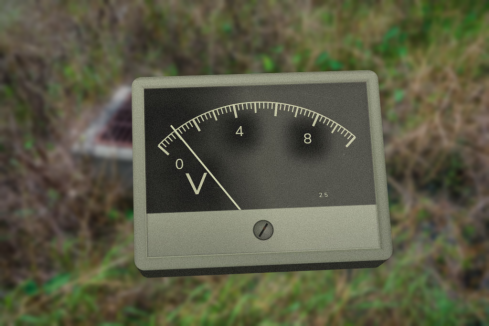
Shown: 1 V
